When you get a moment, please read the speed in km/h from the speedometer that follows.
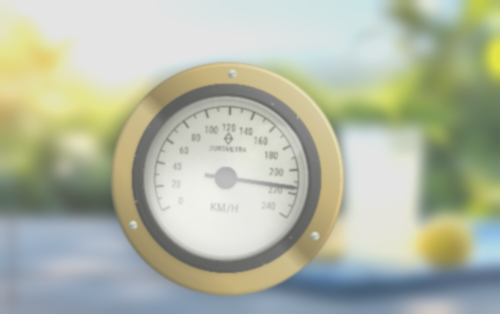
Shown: 215 km/h
